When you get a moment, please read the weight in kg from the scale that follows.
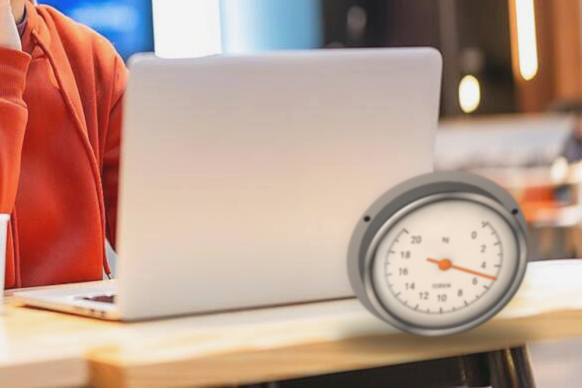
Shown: 5 kg
